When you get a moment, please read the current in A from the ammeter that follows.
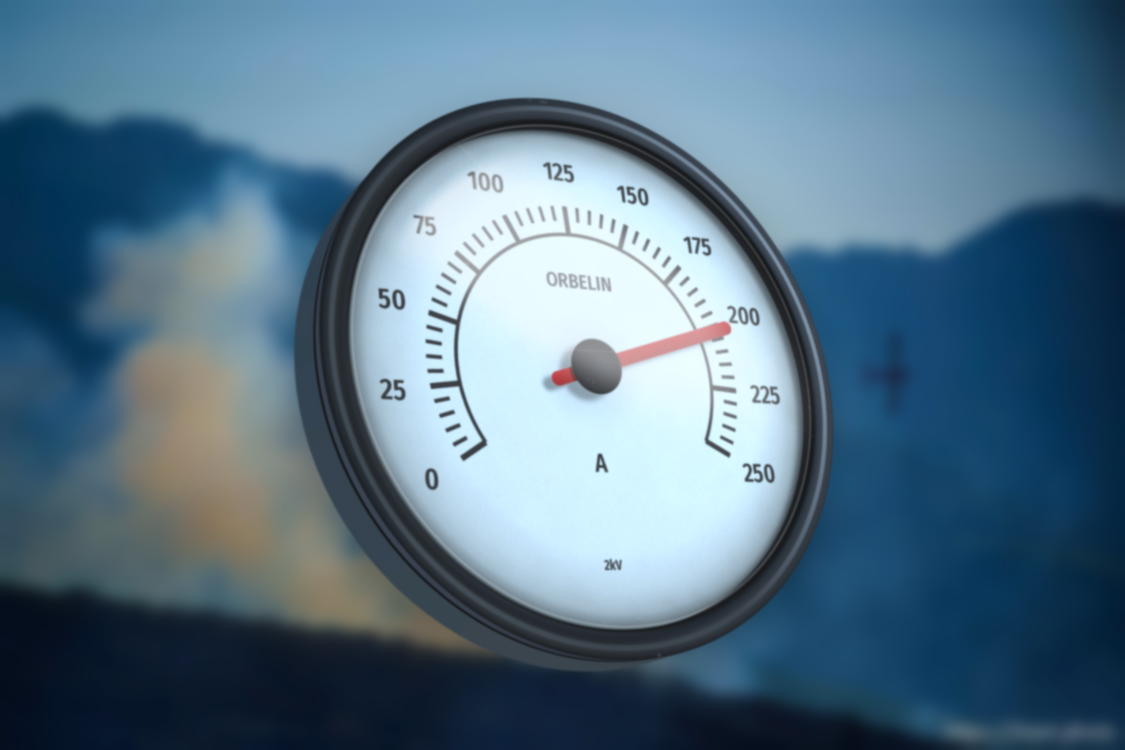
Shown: 202.5 A
